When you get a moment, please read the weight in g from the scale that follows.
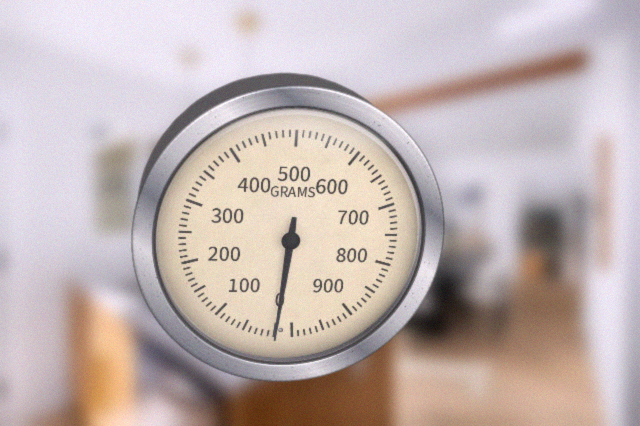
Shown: 0 g
